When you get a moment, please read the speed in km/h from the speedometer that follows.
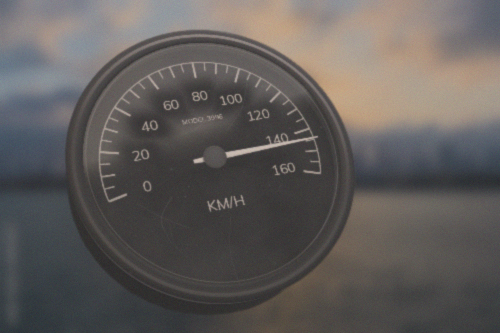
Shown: 145 km/h
